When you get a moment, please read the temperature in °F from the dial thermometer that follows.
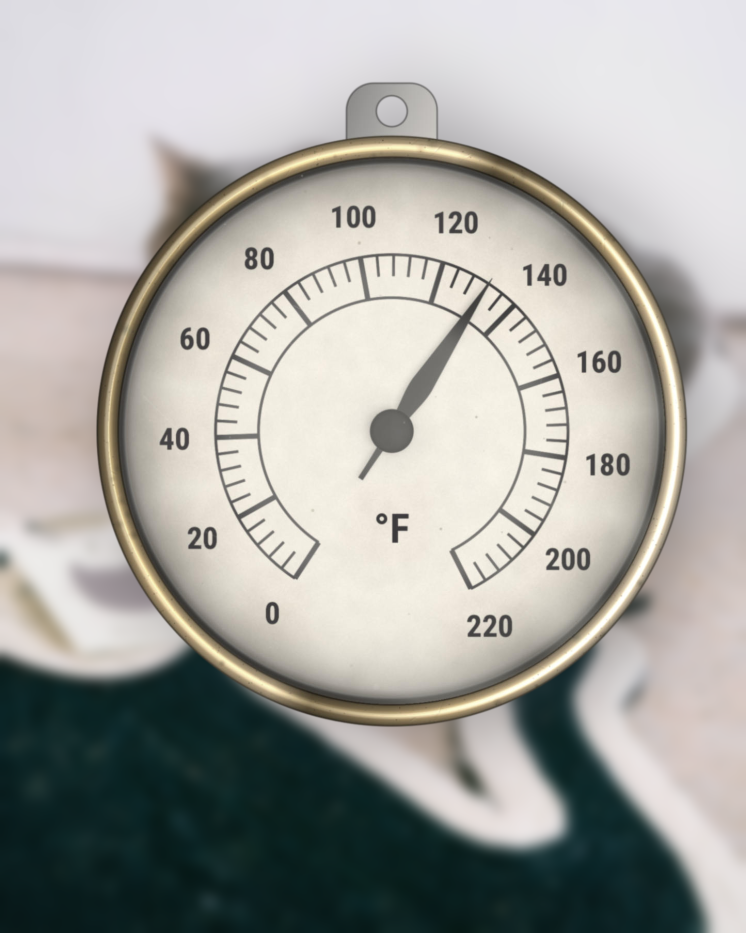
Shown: 132 °F
